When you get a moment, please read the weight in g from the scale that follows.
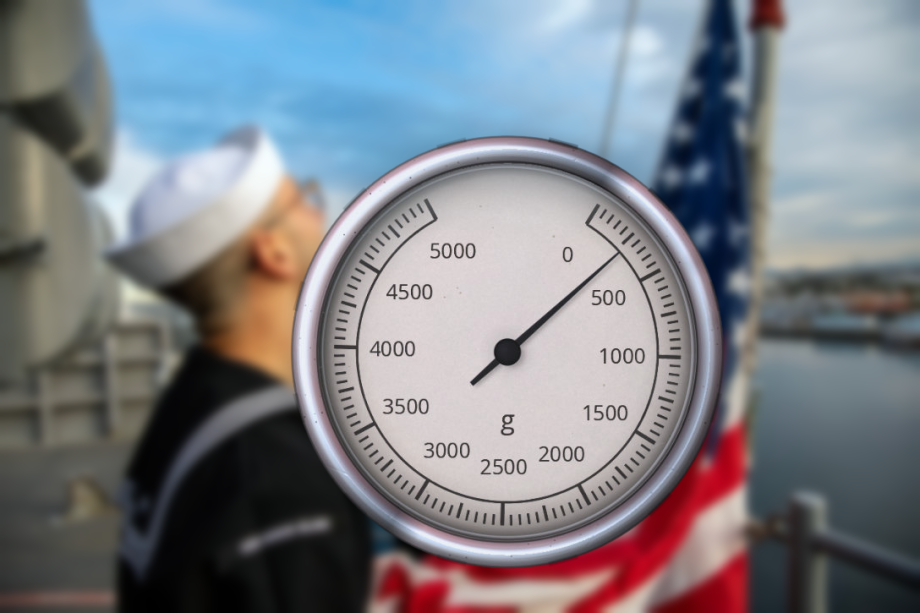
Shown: 275 g
